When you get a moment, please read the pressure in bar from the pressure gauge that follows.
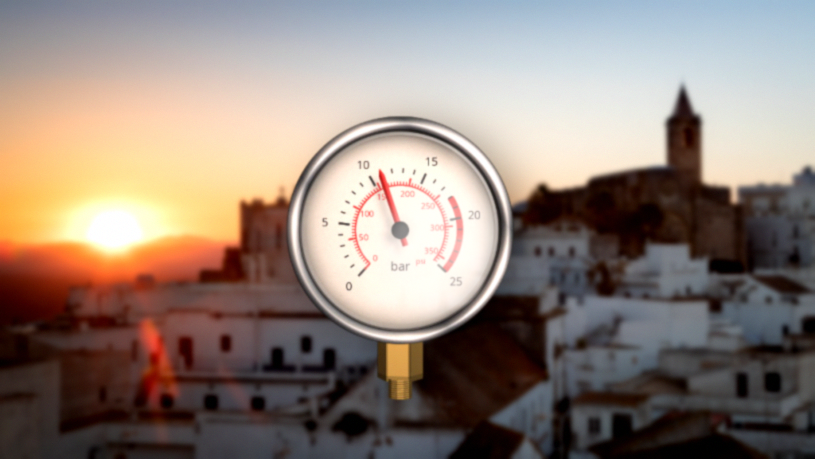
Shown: 11 bar
